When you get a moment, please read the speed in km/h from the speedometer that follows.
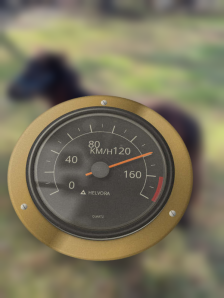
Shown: 140 km/h
